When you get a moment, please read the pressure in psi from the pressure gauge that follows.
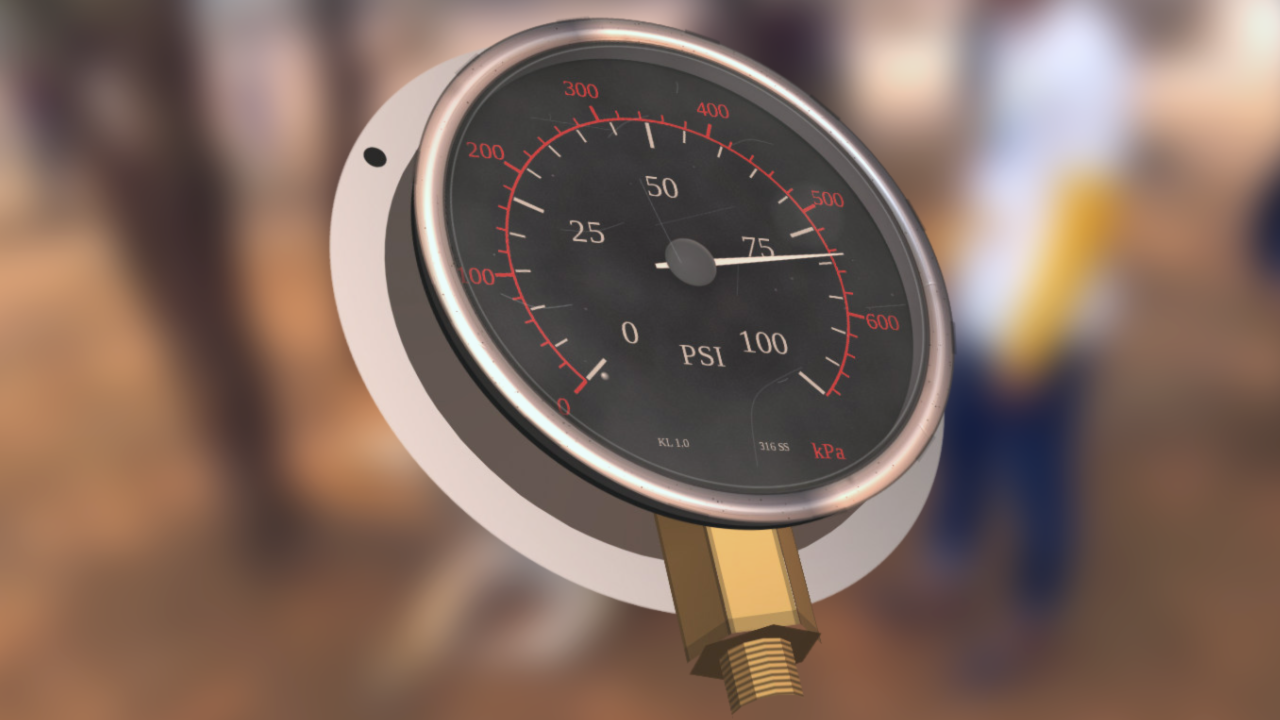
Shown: 80 psi
